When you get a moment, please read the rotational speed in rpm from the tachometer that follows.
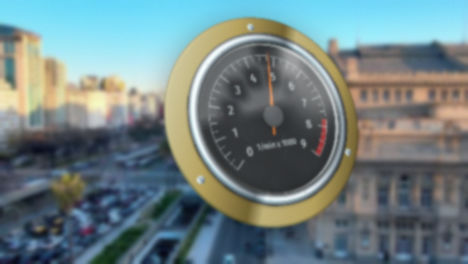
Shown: 4750 rpm
